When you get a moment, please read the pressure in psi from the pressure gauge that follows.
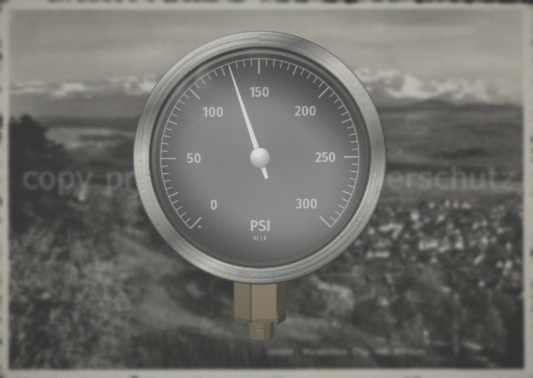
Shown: 130 psi
